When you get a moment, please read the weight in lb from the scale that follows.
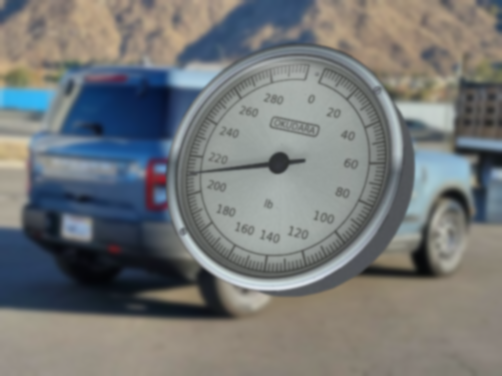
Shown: 210 lb
